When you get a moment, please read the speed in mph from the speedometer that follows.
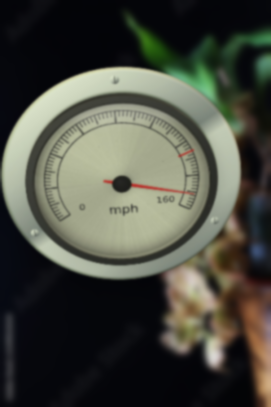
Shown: 150 mph
